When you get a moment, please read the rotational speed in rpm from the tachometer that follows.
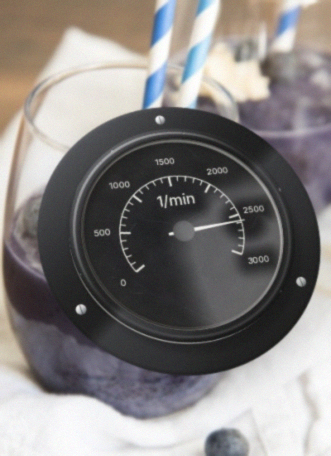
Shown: 2600 rpm
